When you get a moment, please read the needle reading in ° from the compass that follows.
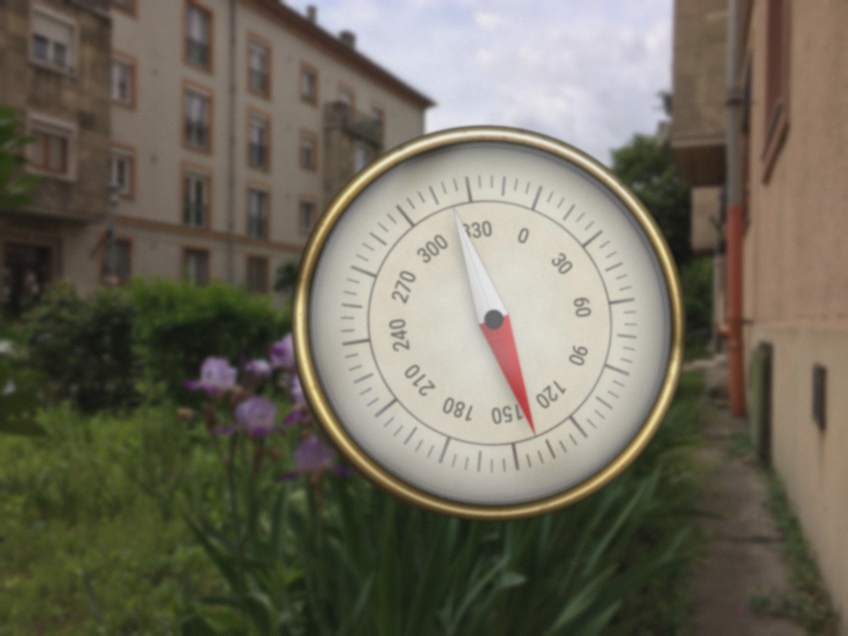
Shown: 140 °
